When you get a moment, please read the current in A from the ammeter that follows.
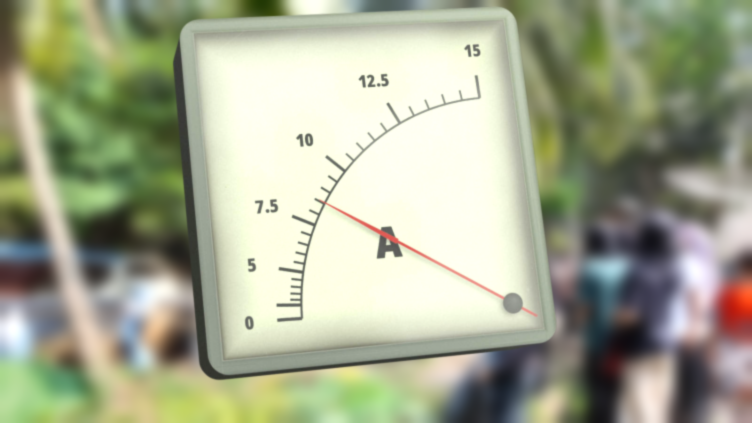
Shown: 8.5 A
